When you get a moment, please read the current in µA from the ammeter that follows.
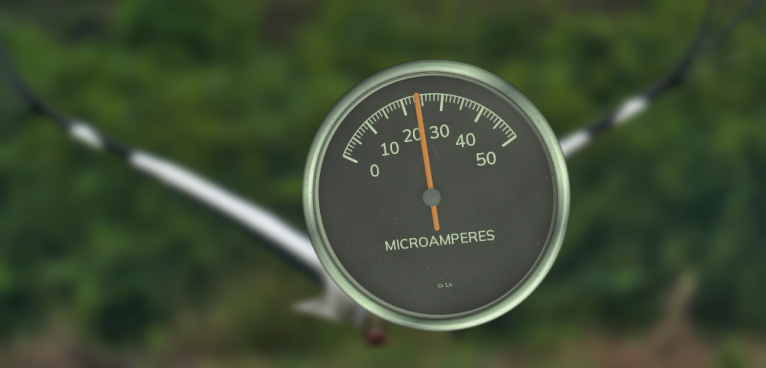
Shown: 24 µA
